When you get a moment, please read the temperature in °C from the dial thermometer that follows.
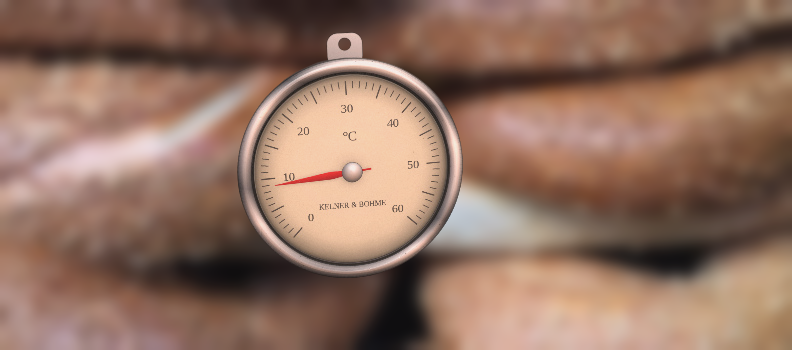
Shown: 9 °C
